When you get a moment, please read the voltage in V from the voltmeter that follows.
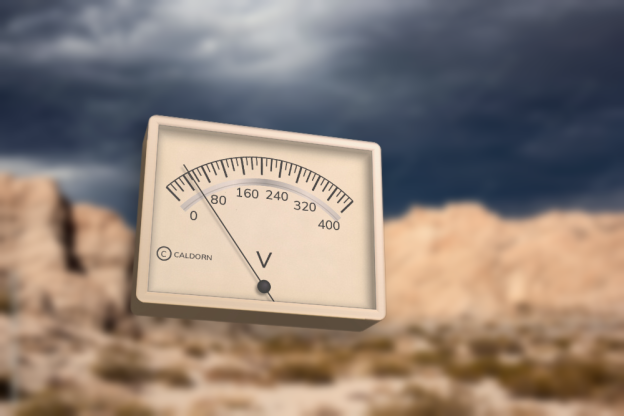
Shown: 50 V
